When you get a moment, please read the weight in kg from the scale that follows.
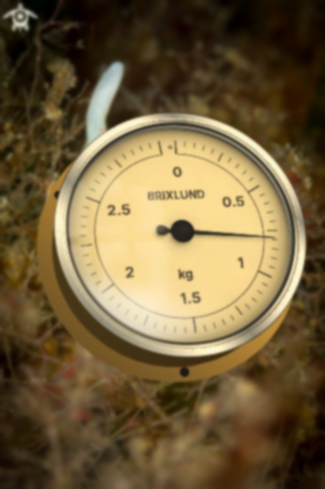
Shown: 0.8 kg
